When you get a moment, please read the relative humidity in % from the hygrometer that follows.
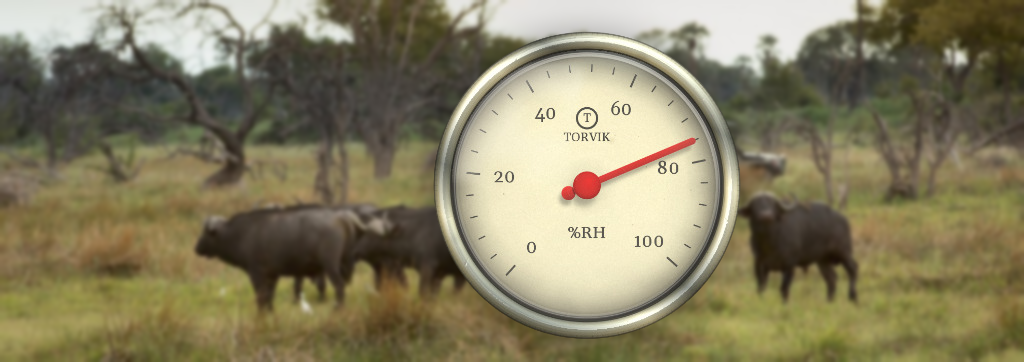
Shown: 76 %
